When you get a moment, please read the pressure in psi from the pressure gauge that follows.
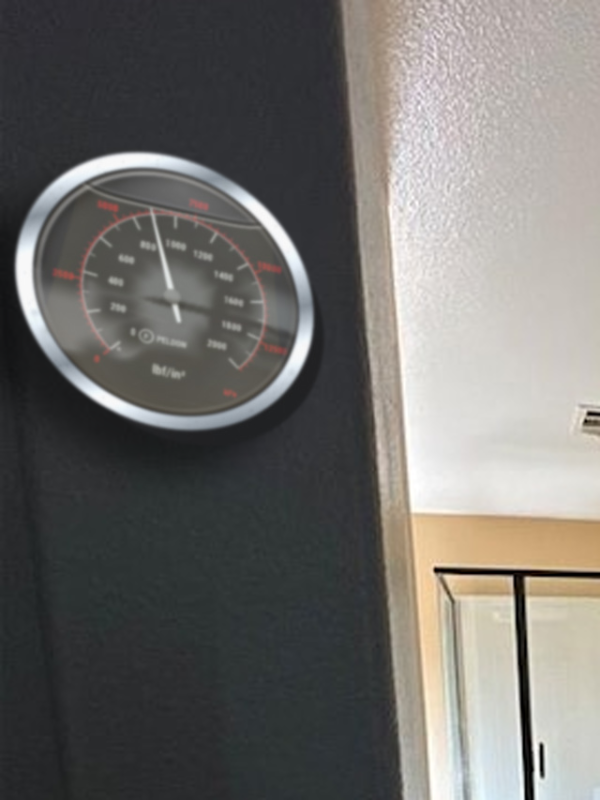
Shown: 900 psi
